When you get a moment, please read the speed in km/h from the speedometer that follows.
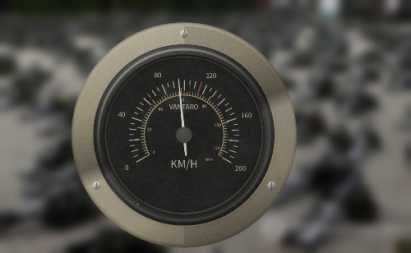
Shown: 95 km/h
